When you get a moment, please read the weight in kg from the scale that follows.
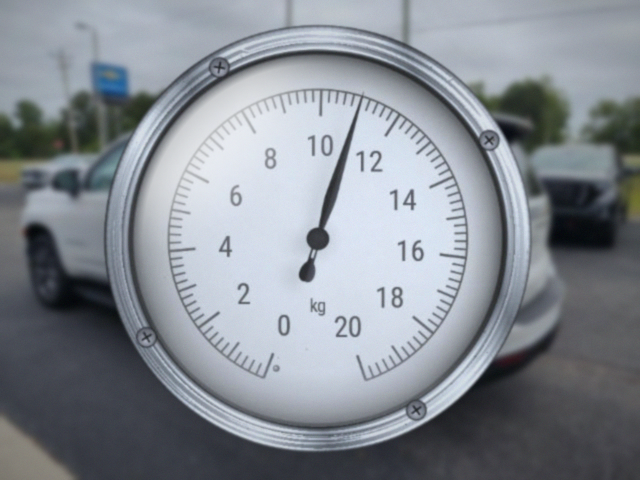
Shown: 11 kg
